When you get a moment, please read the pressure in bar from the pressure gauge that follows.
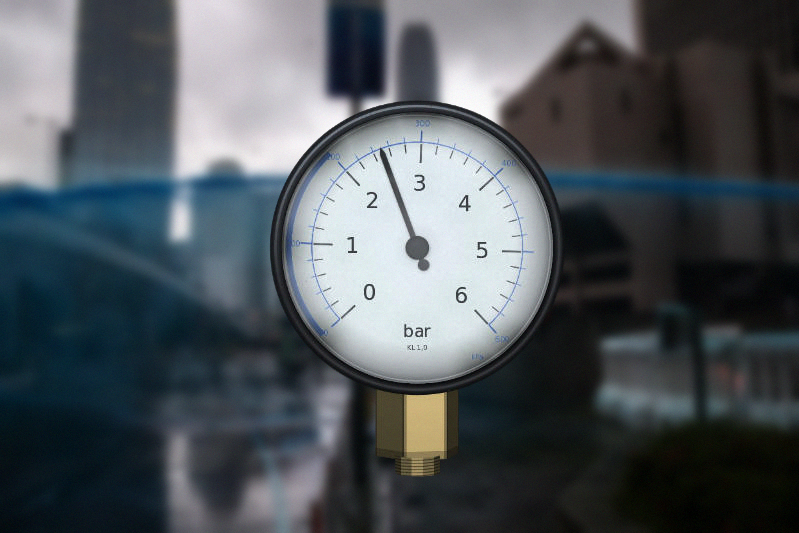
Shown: 2.5 bar
